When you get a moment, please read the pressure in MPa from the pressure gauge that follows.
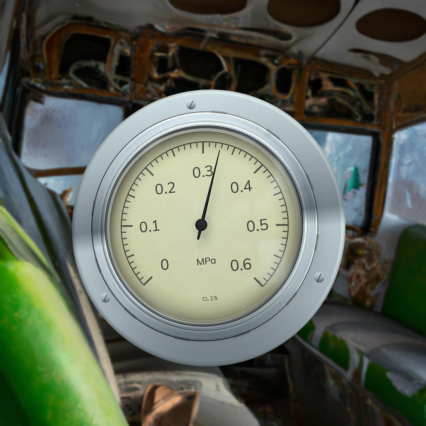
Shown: 0.33 MPa
